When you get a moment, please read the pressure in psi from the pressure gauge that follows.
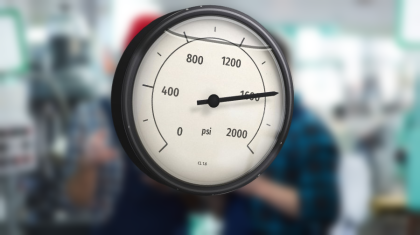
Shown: 1600 psi
